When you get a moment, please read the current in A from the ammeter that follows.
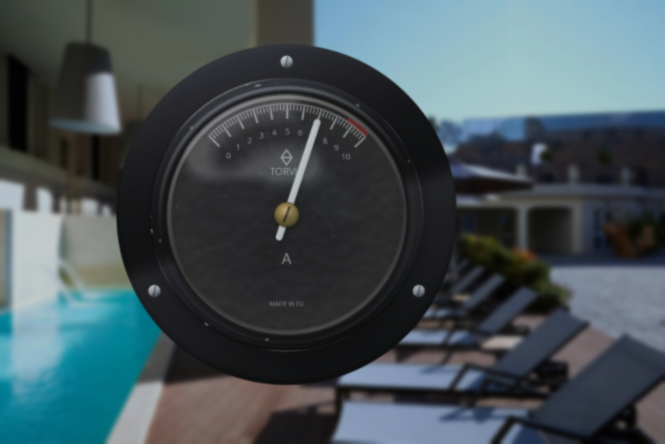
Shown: 7 A
